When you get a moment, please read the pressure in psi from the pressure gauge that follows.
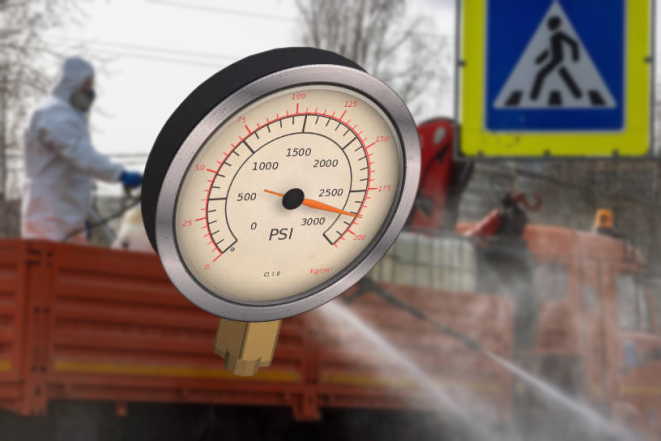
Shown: 2700 psi
